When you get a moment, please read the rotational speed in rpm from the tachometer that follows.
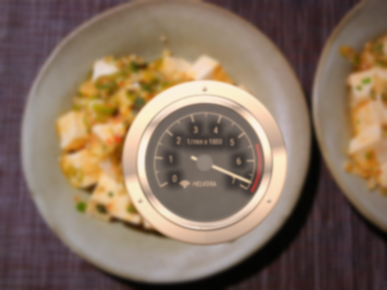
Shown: 6750 rpm
